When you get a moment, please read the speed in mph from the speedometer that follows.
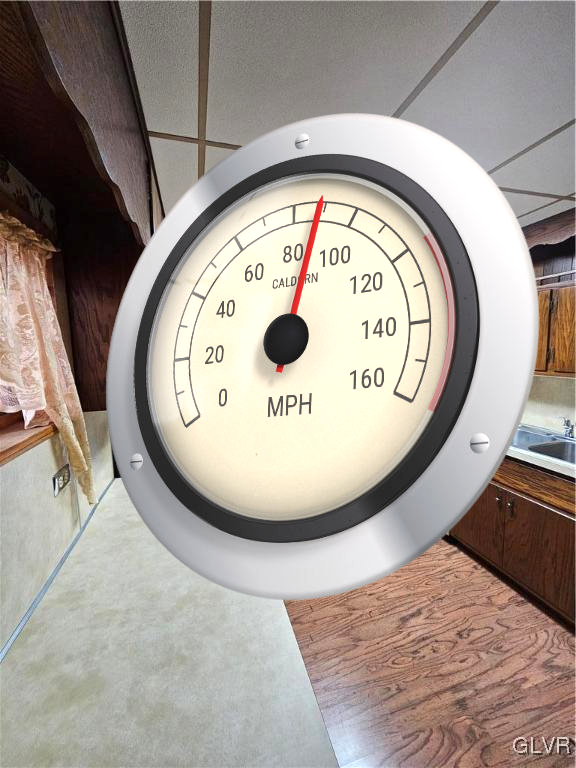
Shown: 90 mph
